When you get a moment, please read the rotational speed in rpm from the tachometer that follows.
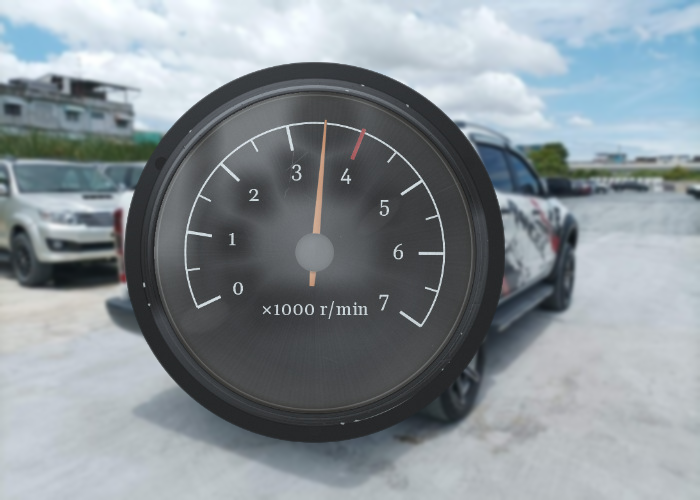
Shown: 3500 rpm
